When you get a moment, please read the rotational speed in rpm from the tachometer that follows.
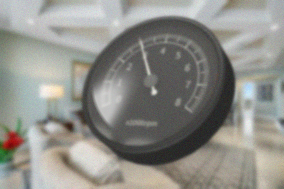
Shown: 3000 rpm
